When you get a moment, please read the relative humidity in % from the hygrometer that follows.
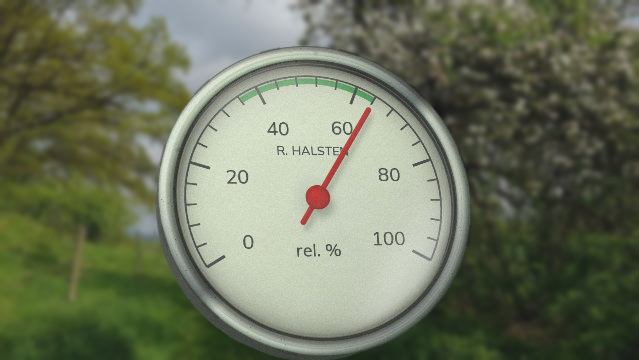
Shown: 64 %
